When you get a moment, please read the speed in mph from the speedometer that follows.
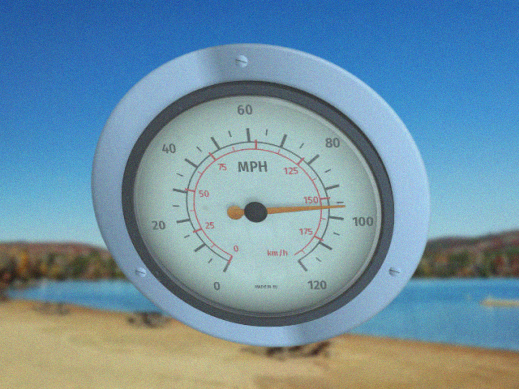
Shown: 95 mph
